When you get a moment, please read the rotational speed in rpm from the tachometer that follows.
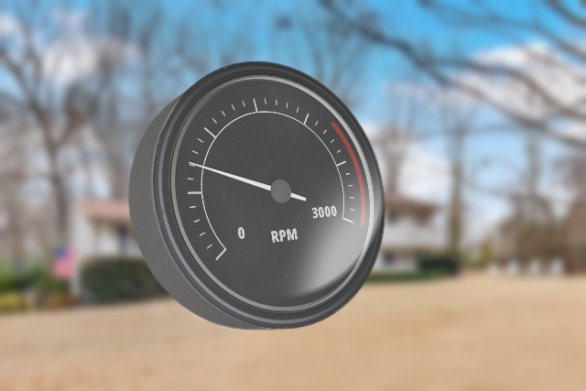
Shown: 700 rpm
